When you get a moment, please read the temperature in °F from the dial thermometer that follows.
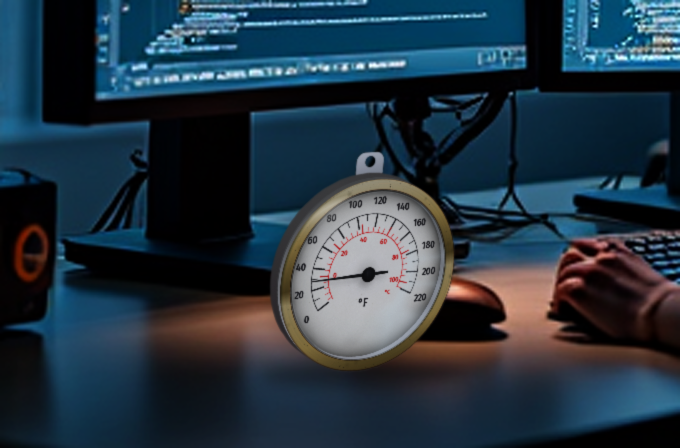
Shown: 30 °F
